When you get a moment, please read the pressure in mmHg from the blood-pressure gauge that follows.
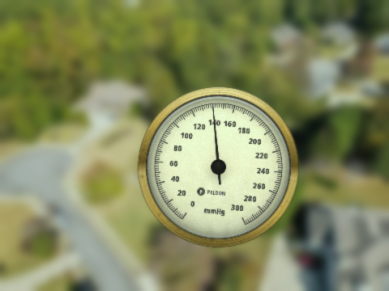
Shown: 140 mmHg
